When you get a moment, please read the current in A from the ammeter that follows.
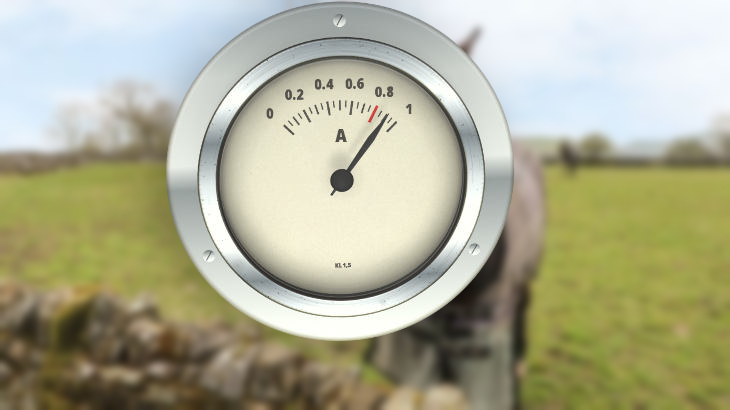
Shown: 0.9 A
